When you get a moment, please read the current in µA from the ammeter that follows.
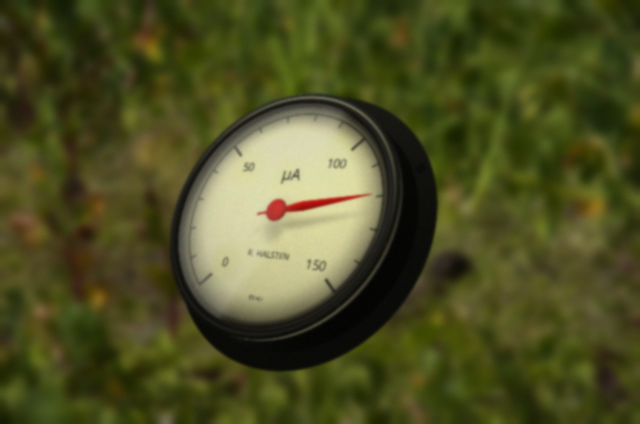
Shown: 120 µA
